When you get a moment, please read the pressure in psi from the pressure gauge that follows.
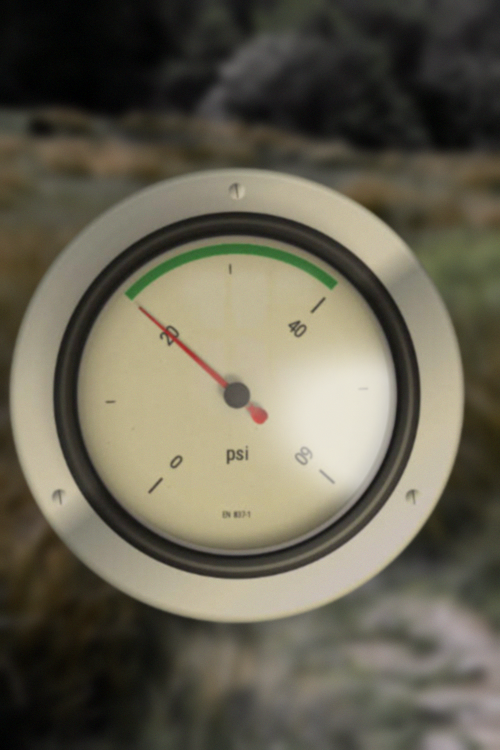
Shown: 20 psi
